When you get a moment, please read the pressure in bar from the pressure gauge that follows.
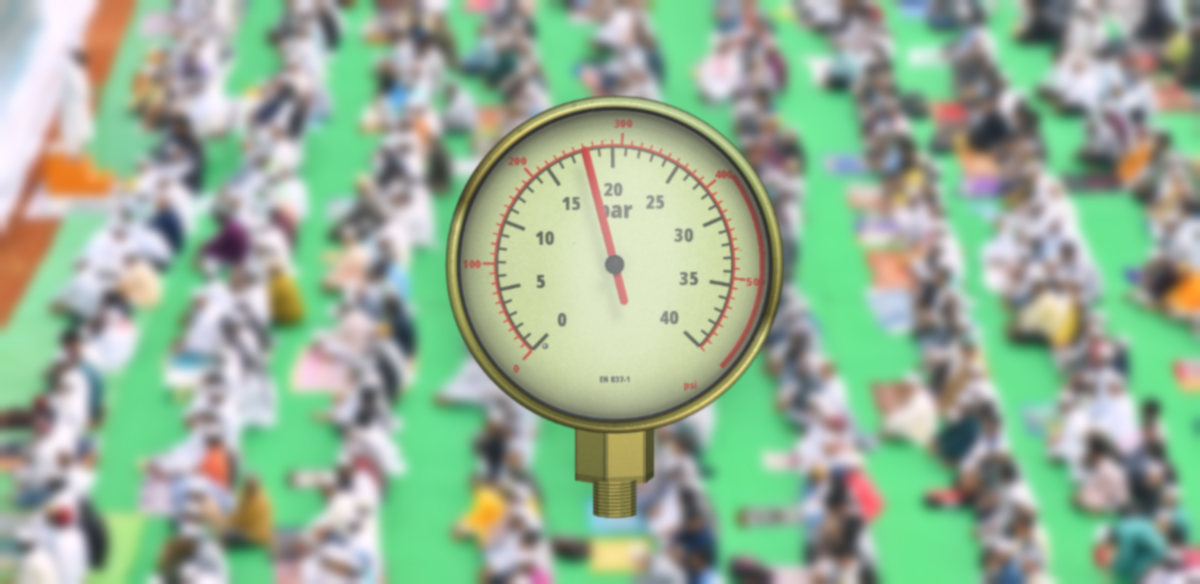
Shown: 18 bar
